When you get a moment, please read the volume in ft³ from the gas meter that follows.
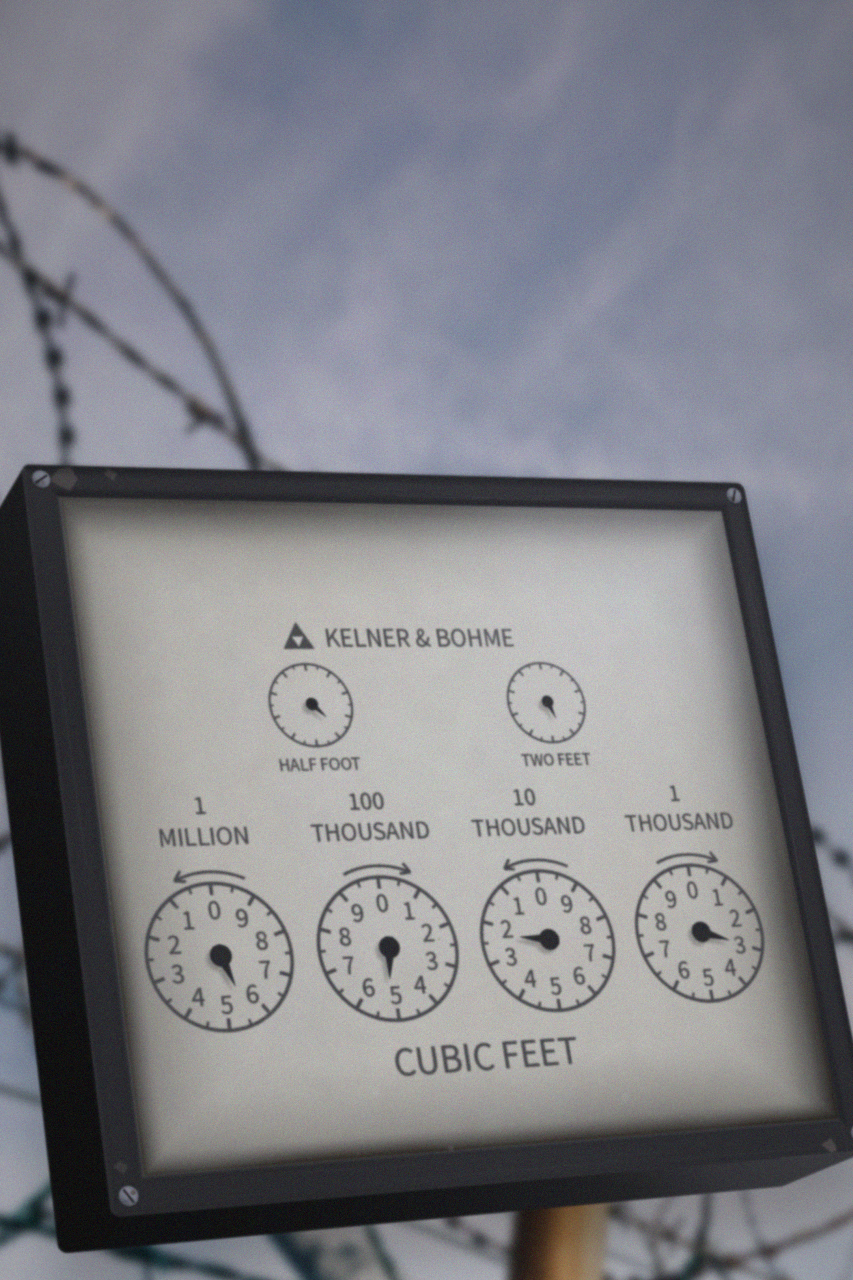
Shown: 552300 ft³
